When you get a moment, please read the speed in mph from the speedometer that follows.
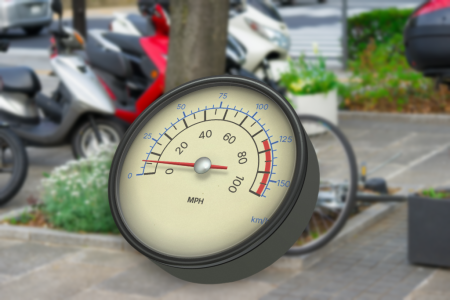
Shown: 5 mph
